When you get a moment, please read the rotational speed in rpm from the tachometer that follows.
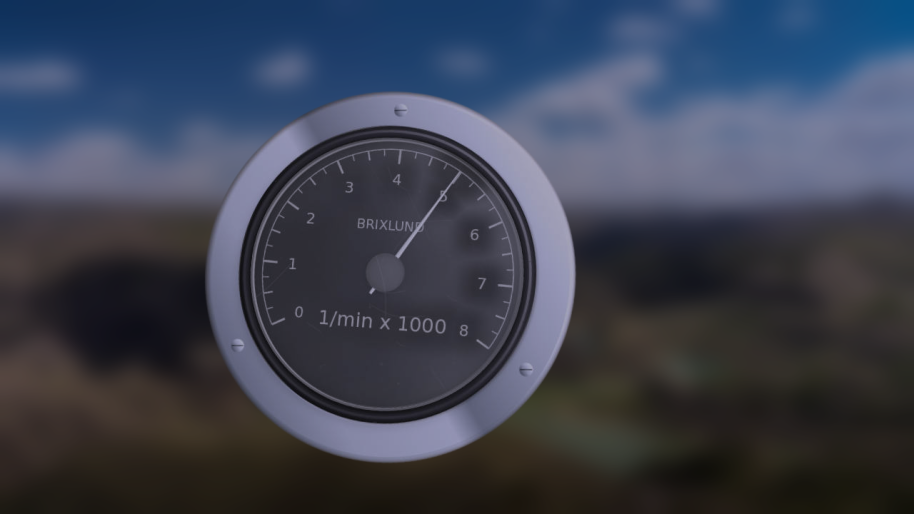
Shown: 5000 rpm
